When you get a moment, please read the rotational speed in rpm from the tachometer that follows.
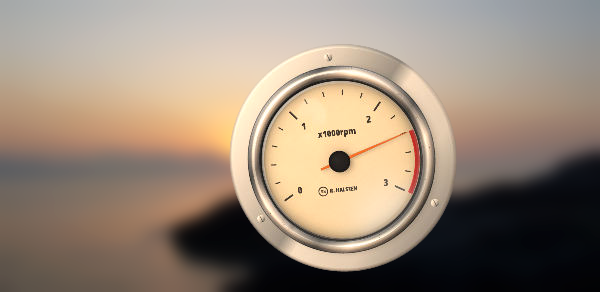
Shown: 2400 rpm
